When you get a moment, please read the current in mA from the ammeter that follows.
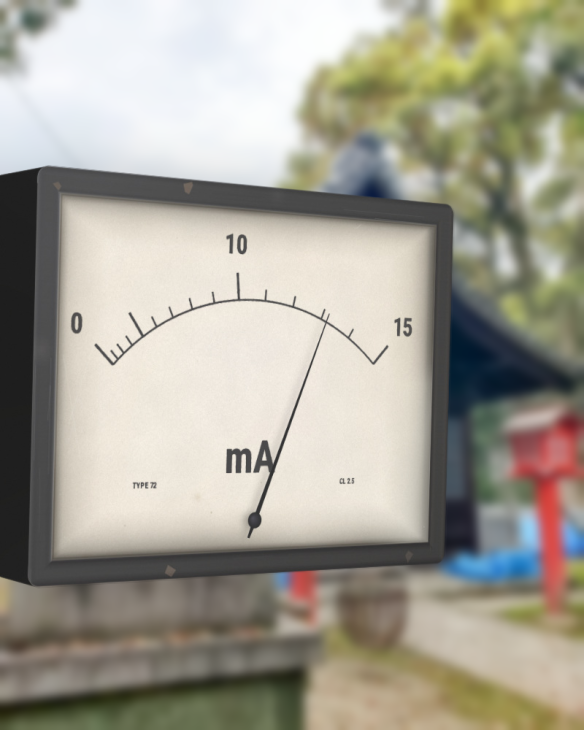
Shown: 13 mA
